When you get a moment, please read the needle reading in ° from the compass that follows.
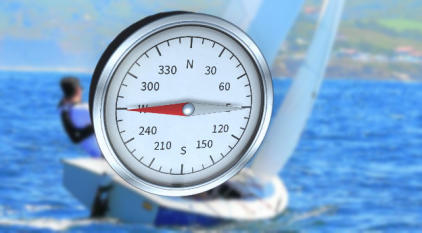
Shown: 270 °
